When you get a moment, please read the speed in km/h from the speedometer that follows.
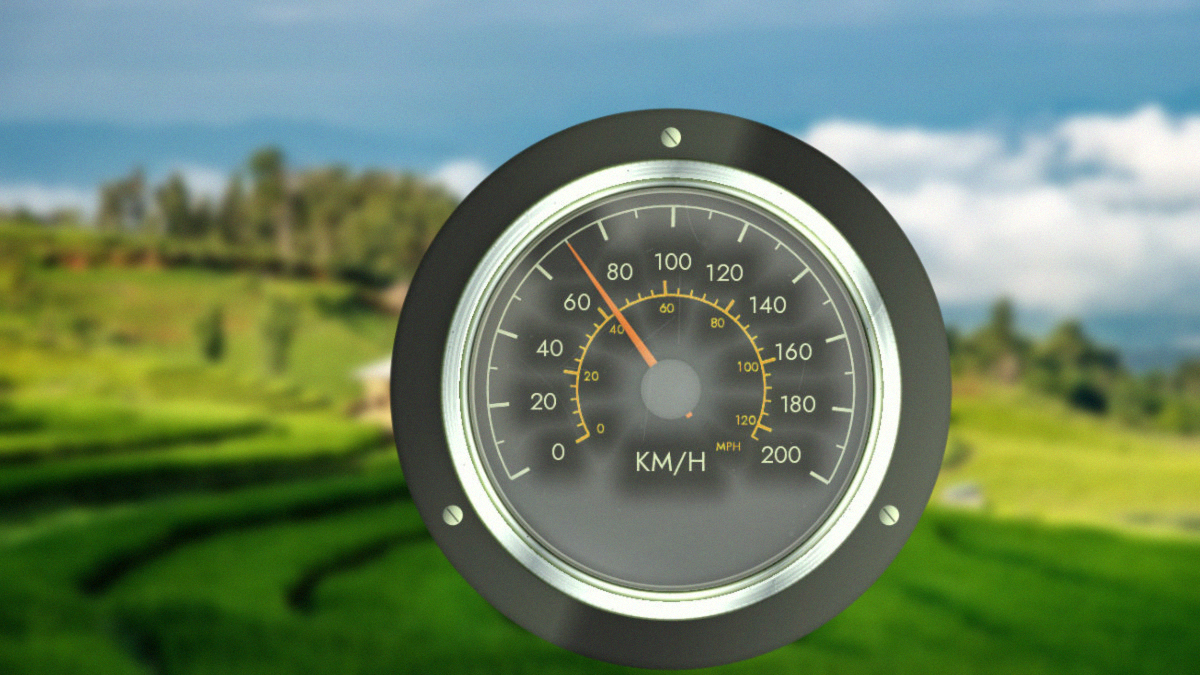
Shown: 70 km/h
